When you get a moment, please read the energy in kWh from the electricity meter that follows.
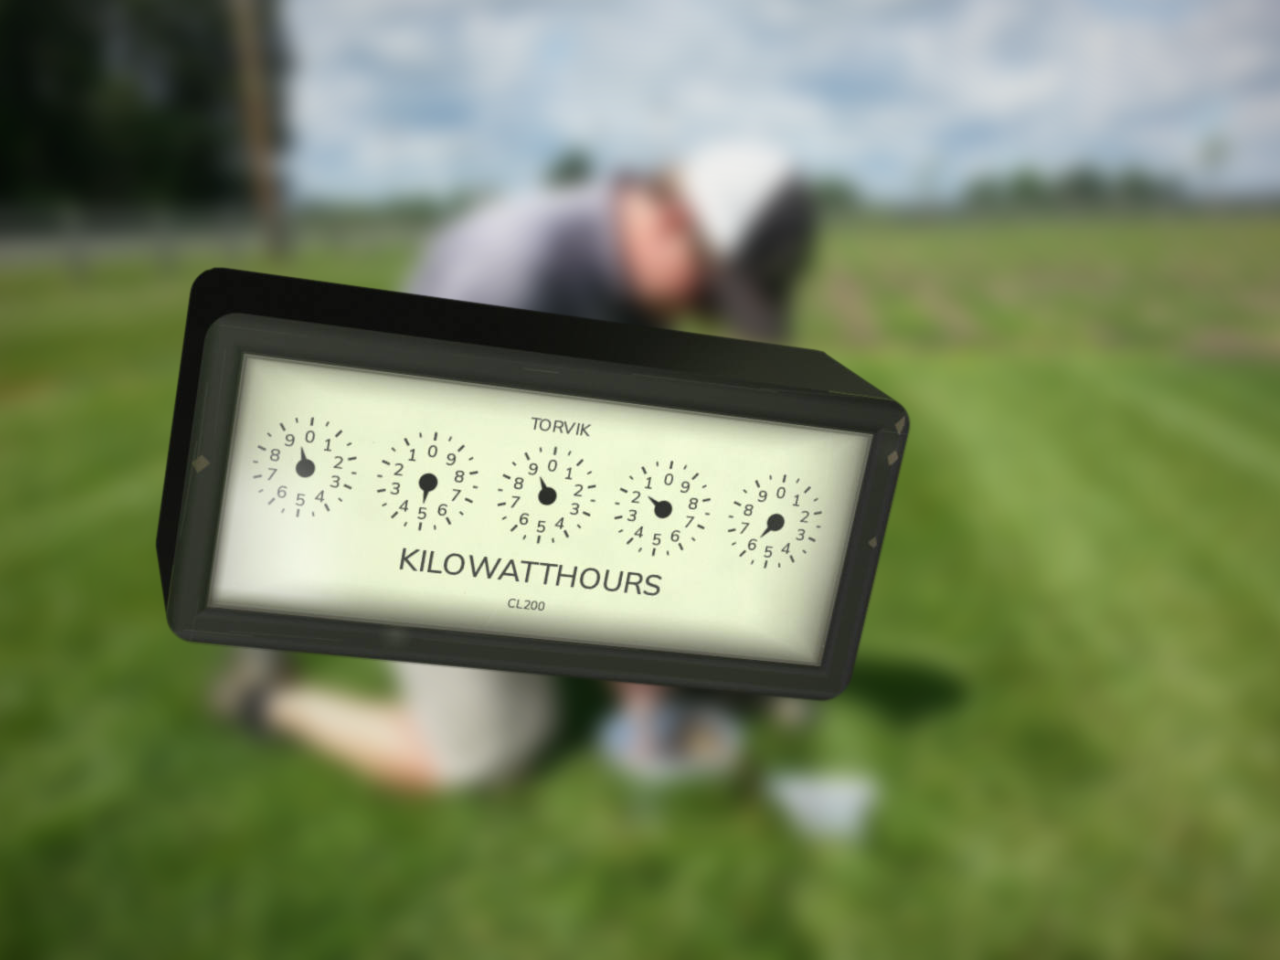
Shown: 94916 kWh
